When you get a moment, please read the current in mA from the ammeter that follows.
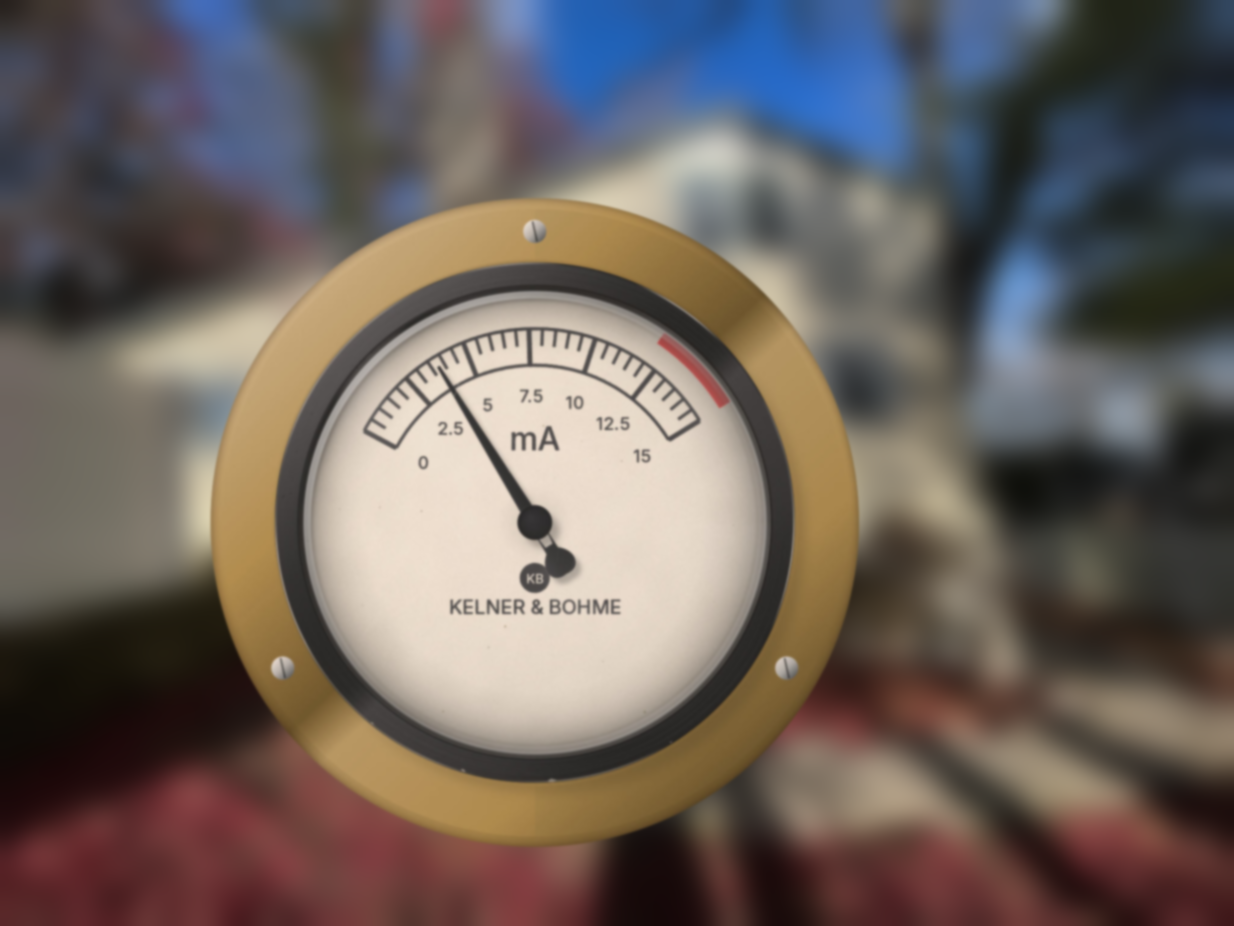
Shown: 3.75 mA
